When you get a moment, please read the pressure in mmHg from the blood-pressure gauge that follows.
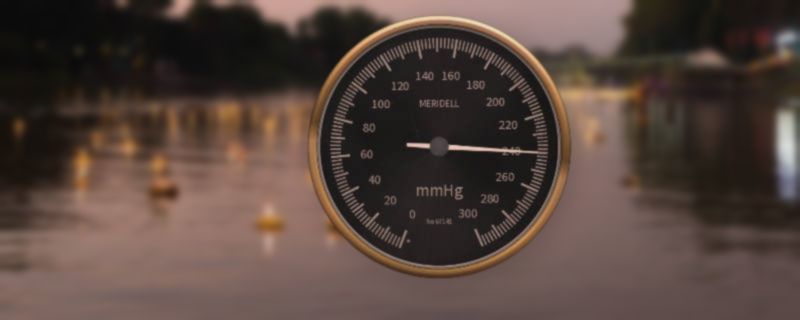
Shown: 240 mmHg
